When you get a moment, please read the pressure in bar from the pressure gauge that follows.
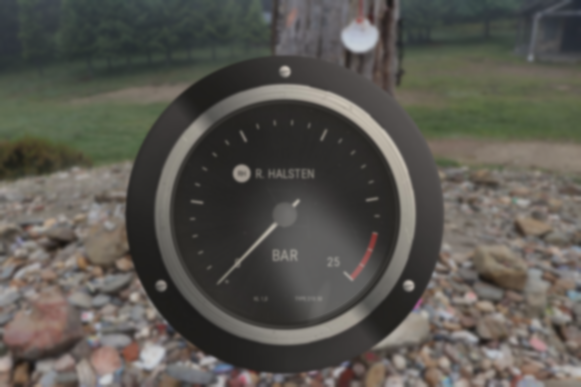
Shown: 0 bar
